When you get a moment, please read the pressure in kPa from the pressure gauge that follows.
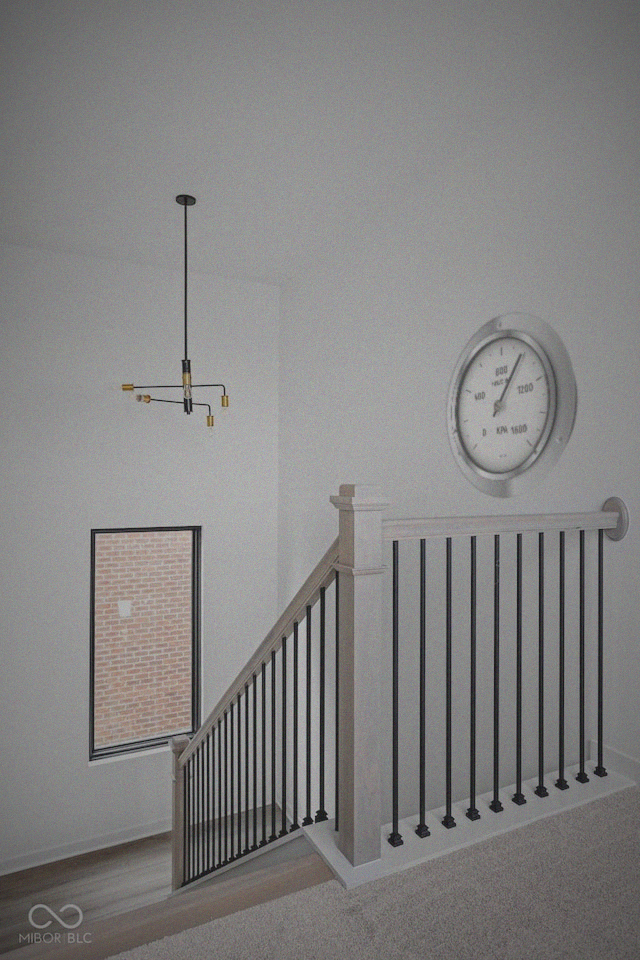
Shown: 1000 kPa
